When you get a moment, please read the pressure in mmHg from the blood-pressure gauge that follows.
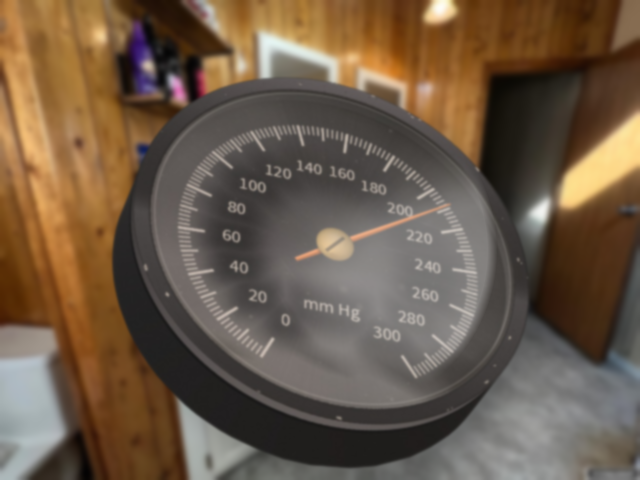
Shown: 210 mmHg
